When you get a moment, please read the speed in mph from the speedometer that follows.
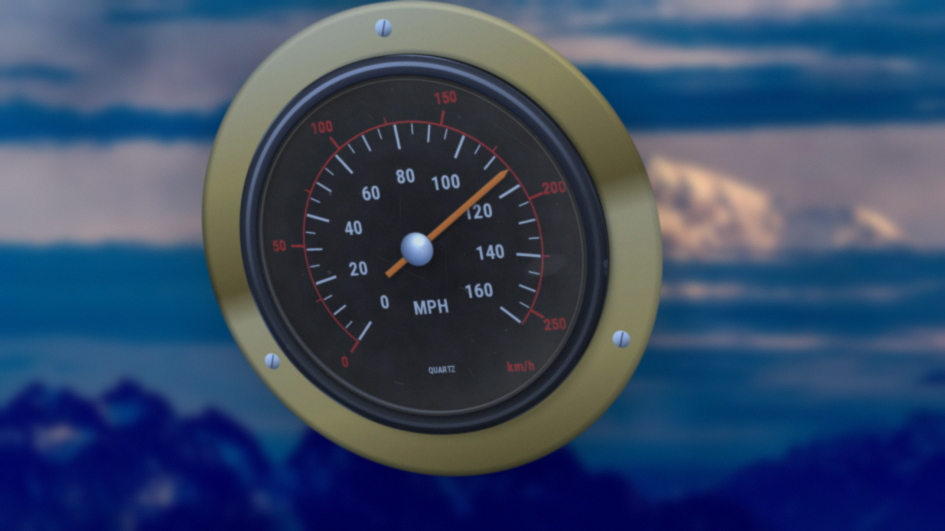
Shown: 115 mph
